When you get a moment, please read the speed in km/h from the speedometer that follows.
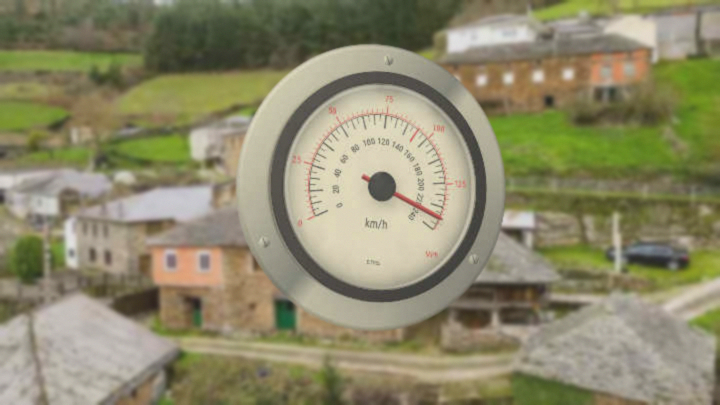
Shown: 230 km/h
